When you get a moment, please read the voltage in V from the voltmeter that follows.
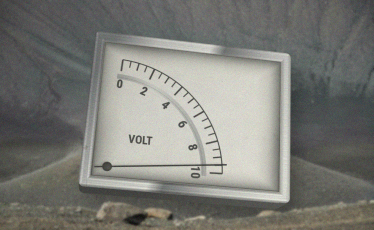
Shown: 9.5 V
